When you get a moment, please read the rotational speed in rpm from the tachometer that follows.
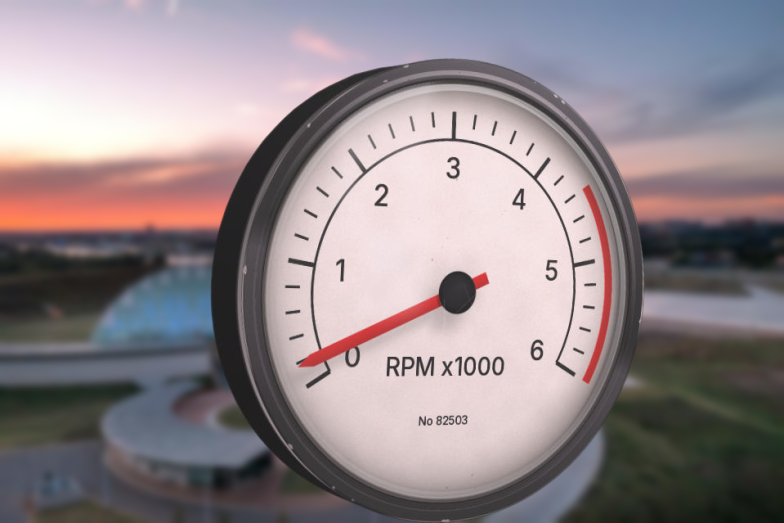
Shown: 200 rpm
